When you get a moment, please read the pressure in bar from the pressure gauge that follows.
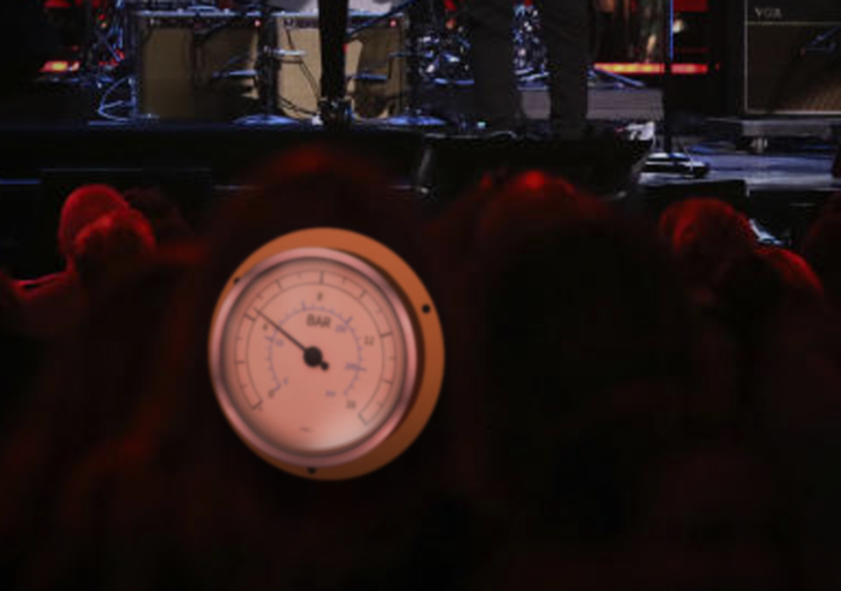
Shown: 4.5 bar
